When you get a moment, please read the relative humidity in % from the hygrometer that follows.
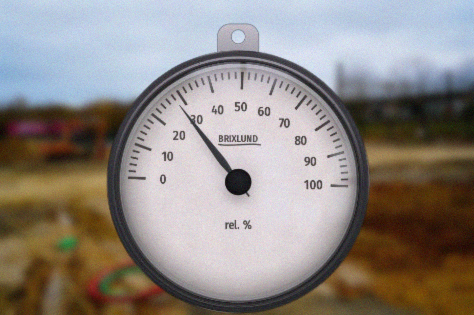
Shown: 28 %
